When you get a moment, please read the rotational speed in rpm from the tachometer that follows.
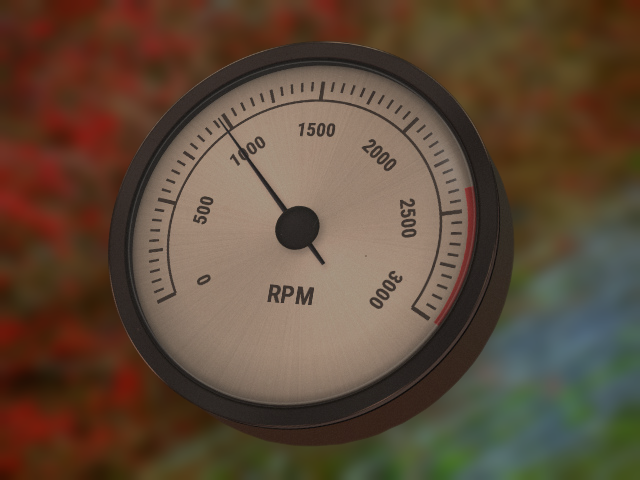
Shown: 975 rpm
